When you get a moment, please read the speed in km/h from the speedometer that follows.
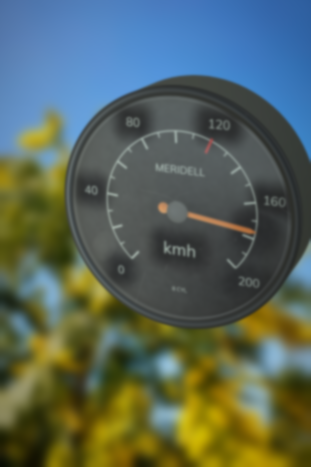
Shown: 175 km/h
